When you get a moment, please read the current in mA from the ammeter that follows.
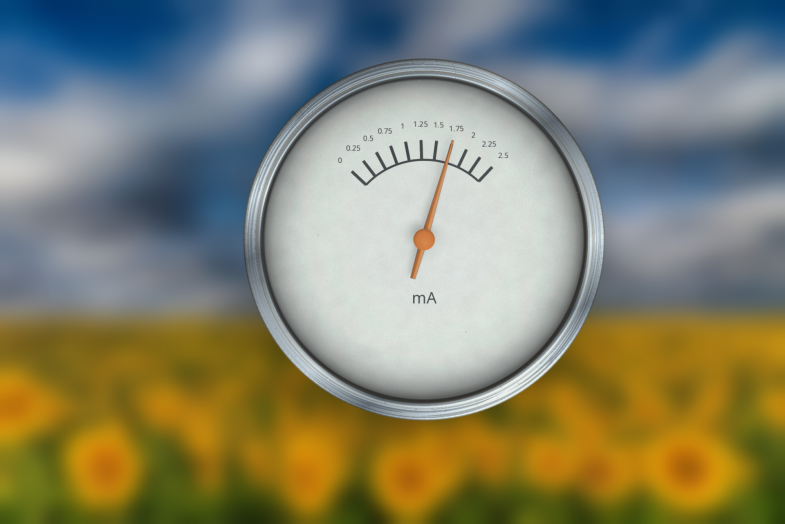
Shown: 1.75 mA
